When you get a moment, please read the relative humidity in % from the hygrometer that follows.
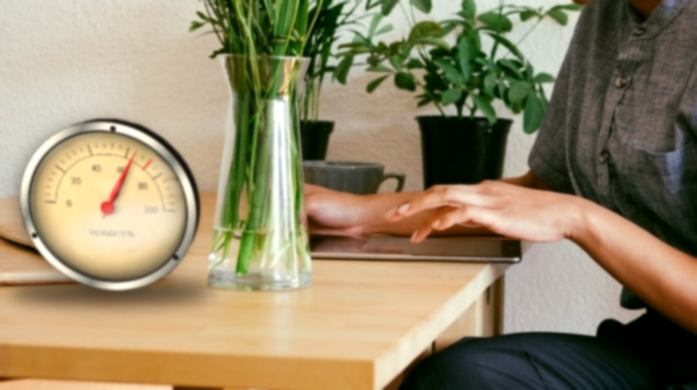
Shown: 64 %
